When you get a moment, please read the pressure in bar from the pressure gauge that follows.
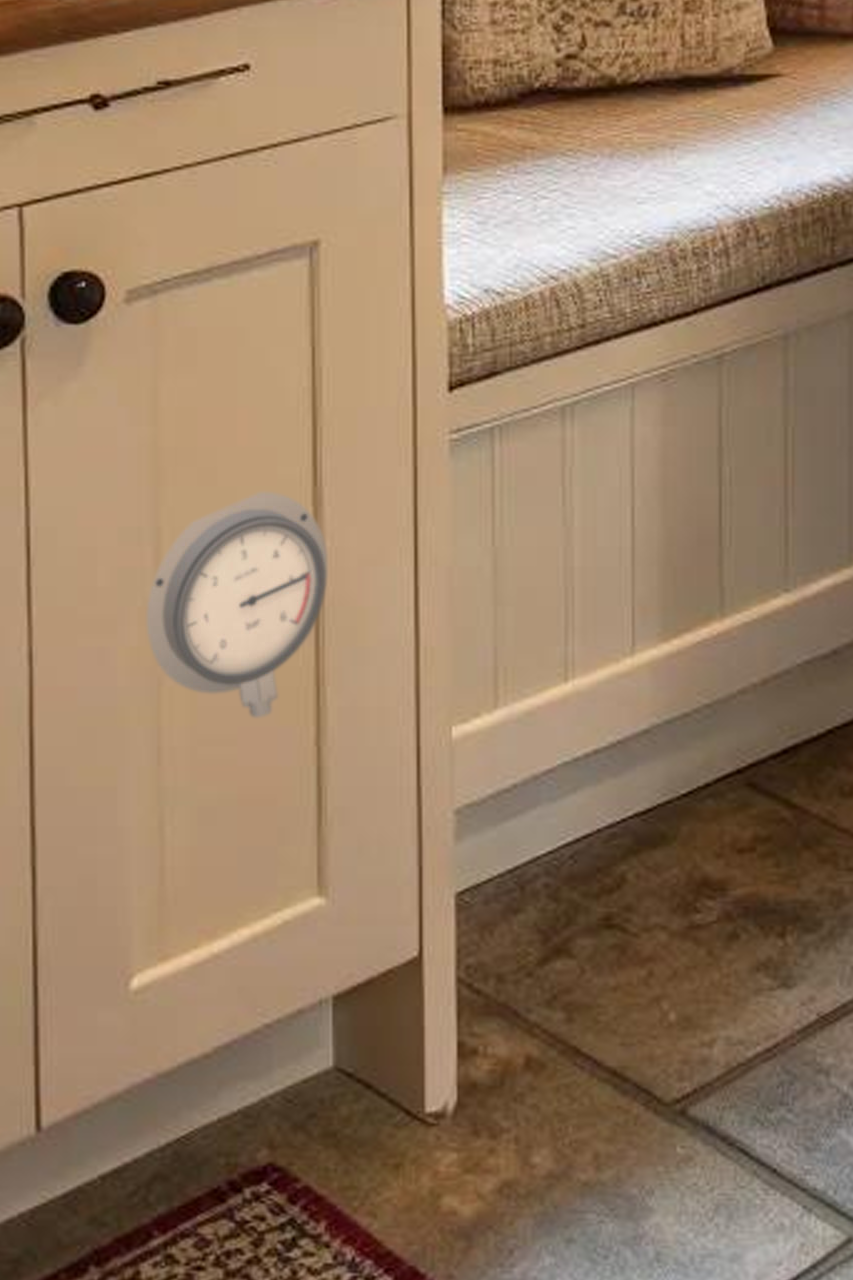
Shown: 5 bar
